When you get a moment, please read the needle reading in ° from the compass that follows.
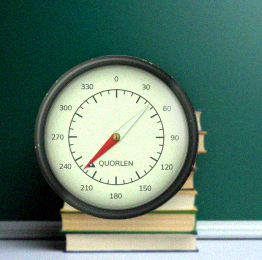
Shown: 225 °
